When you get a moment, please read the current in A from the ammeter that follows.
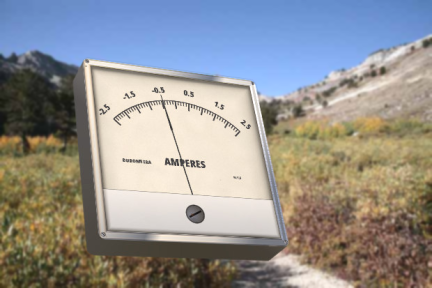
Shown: -0.5 A
